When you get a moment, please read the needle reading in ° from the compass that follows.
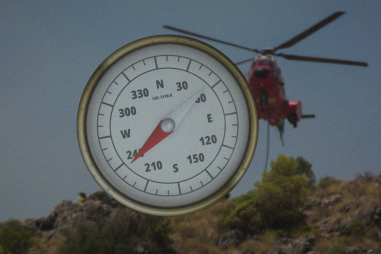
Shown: 235 °
